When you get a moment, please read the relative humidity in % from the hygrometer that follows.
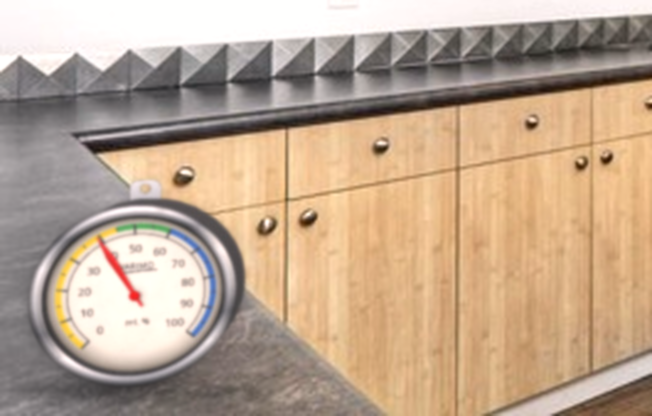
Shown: 40 %
